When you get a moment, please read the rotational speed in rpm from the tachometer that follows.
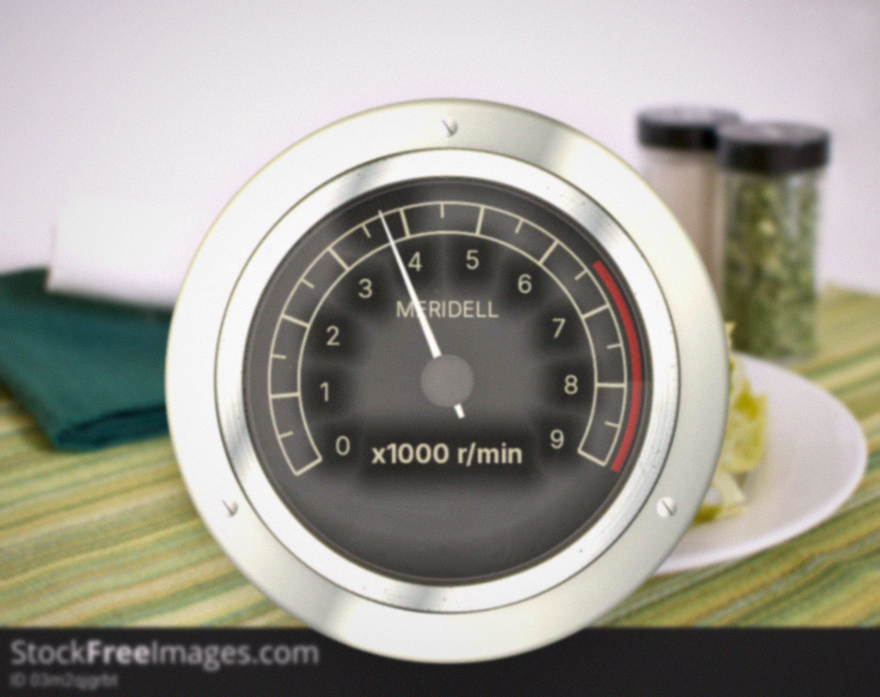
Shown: 3750 rpm
